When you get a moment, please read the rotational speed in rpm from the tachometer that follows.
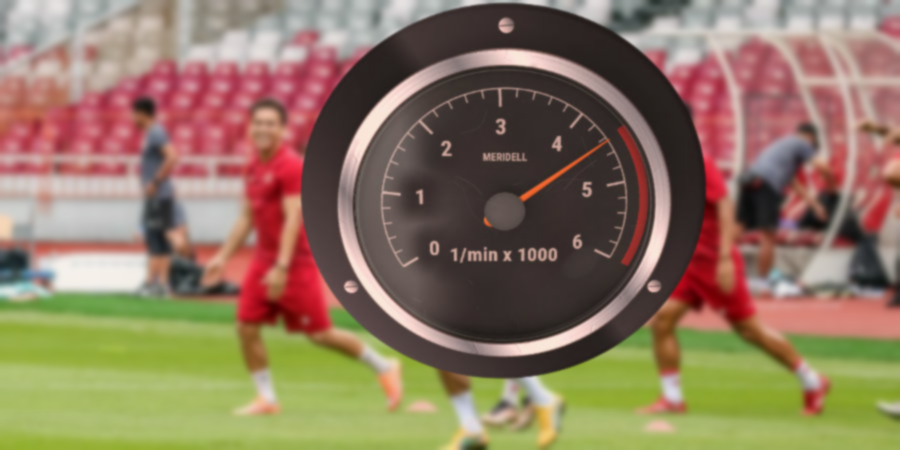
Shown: 4400 rpm
